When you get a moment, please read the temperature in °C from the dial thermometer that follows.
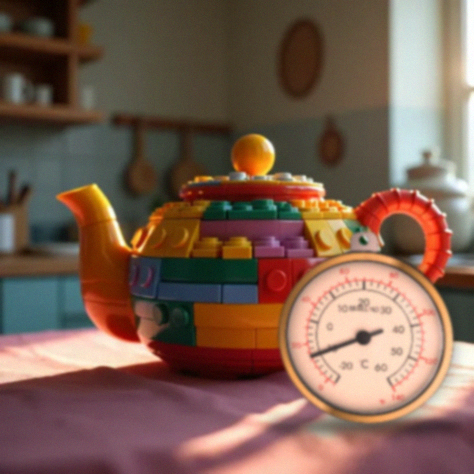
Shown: -10 °C
